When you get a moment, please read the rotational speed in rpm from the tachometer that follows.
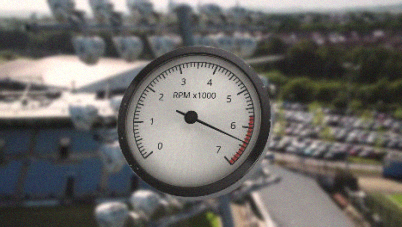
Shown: 6400 rpm
